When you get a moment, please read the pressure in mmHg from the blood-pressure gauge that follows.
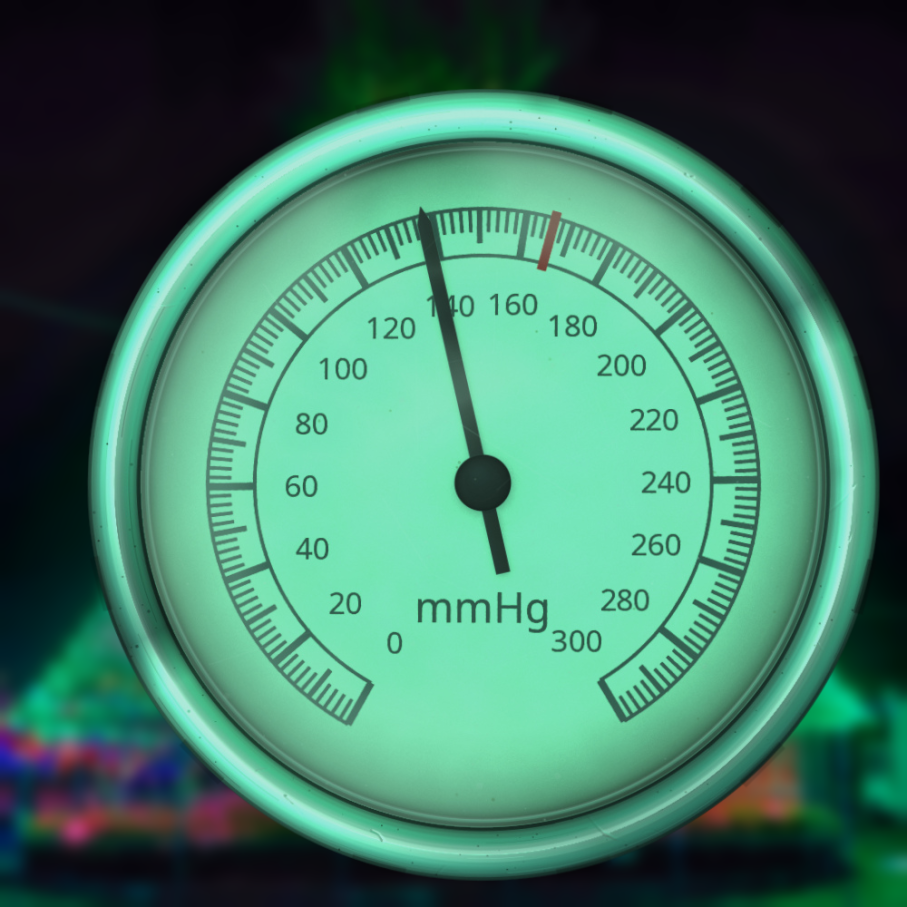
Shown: 138 mmHg
